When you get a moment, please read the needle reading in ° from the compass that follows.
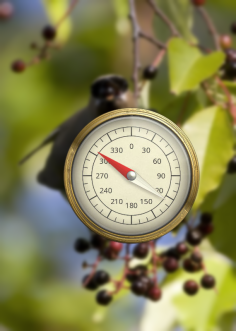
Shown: 305 °
